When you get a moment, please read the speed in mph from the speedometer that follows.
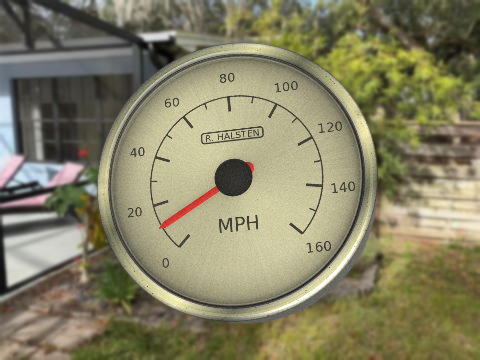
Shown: 10 mph
